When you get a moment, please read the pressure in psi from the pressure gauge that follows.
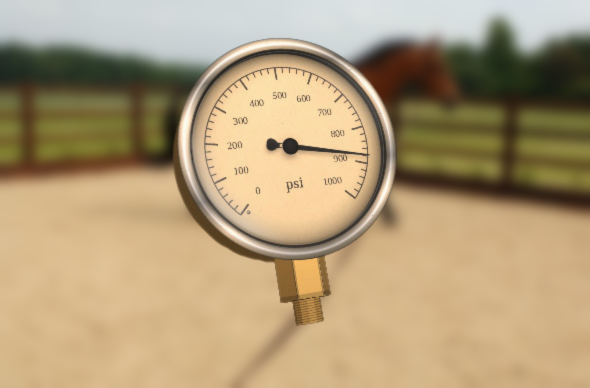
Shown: 880 psi
